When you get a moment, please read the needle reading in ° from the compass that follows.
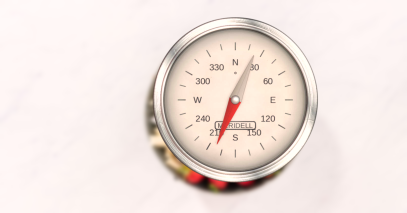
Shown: 202.5 °
